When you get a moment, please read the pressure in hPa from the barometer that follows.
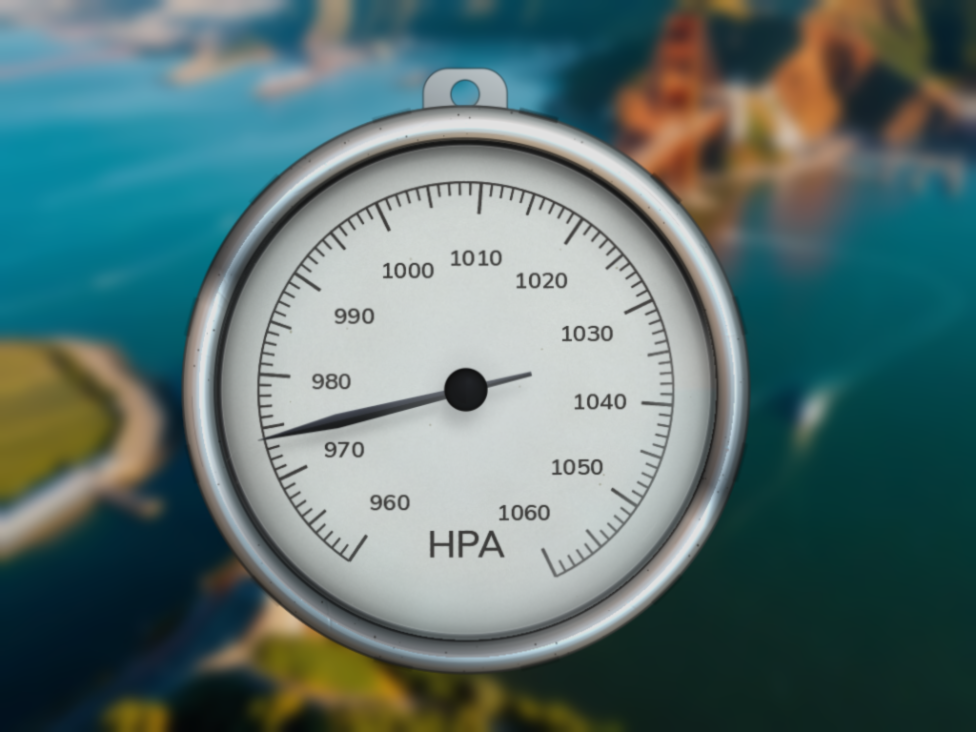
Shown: 974 hPa
